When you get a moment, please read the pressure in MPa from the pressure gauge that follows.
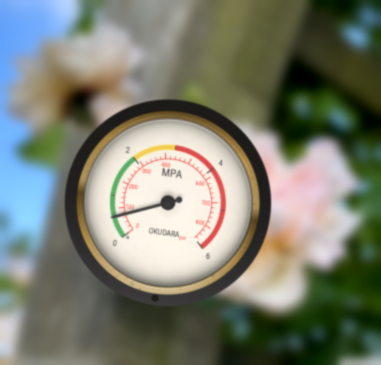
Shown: 0.5 MPa
